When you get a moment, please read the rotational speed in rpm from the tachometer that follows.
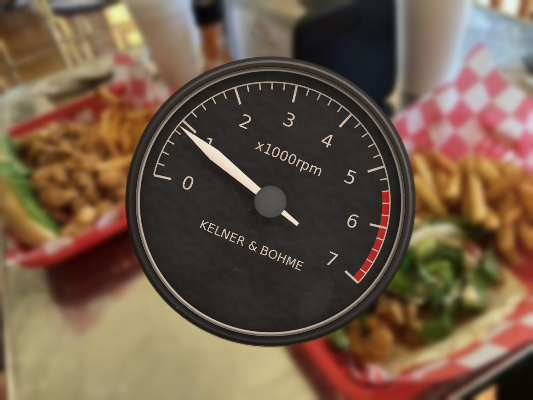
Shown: 900 rpm
